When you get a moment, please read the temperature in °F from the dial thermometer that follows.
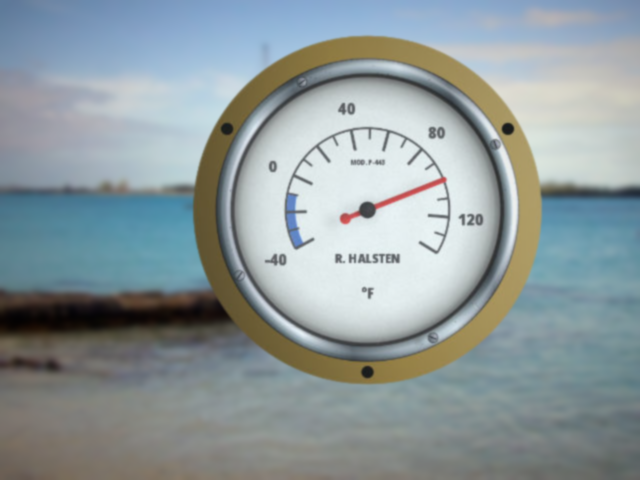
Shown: 100 °F
